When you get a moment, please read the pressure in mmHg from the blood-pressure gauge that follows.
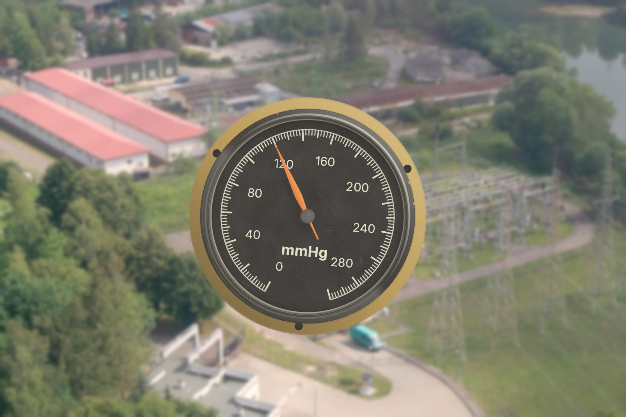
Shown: 120 mmHg
